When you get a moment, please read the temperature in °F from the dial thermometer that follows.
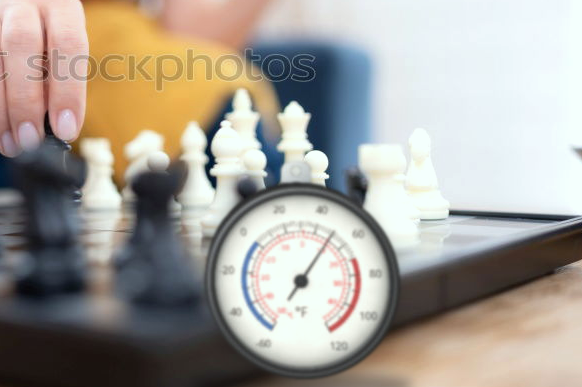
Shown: 50 °F
